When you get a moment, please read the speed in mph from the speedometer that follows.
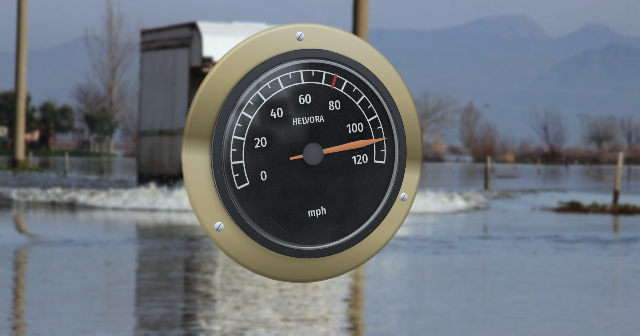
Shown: 110 mph
